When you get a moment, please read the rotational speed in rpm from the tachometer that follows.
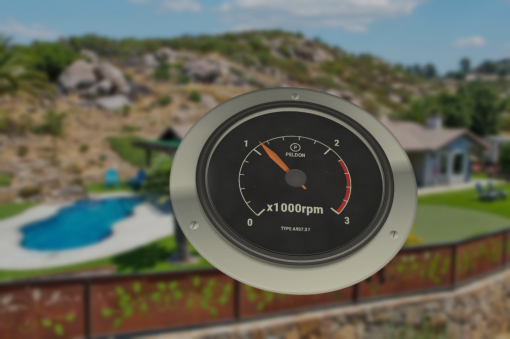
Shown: 1100 rpm
